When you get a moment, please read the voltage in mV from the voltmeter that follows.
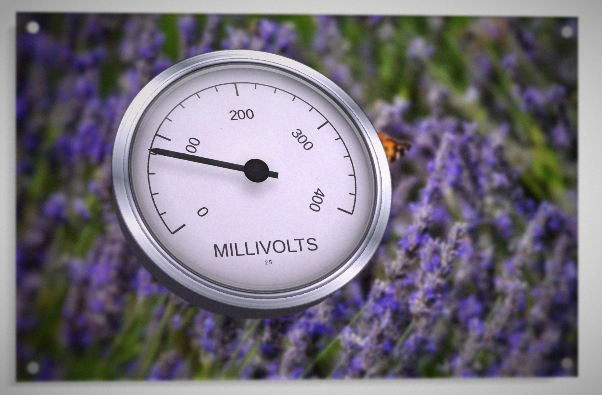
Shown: 80 mV
